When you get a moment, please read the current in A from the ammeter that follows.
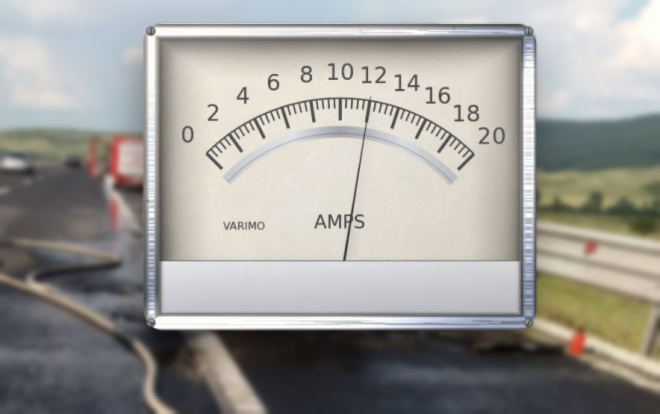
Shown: 12 A
